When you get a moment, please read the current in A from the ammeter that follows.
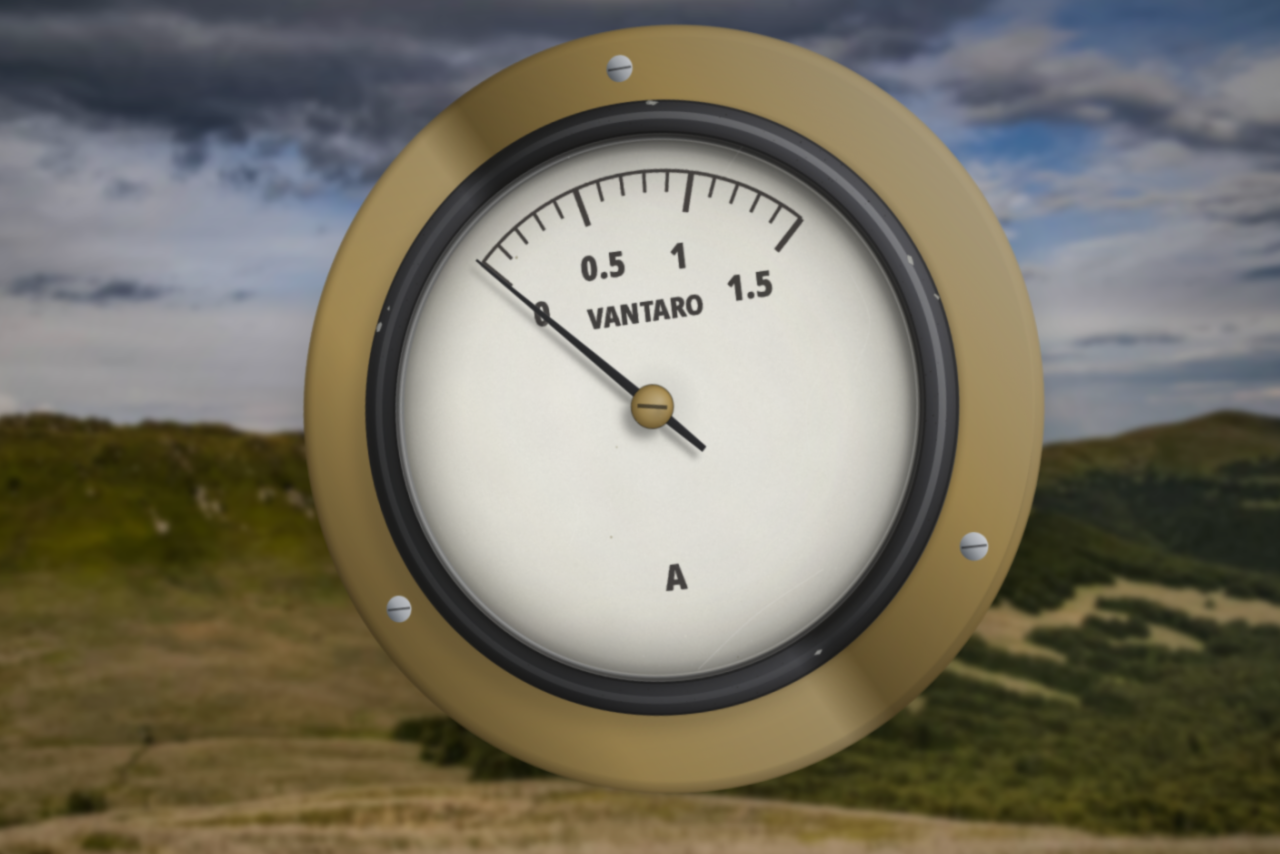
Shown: 0 A
